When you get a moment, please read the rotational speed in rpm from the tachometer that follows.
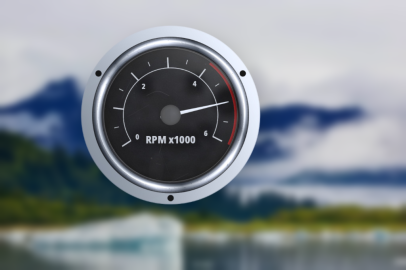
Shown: 5000 rpm
